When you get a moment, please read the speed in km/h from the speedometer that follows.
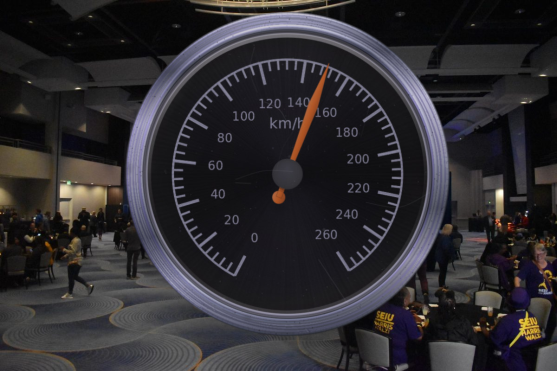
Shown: 150 km/h
